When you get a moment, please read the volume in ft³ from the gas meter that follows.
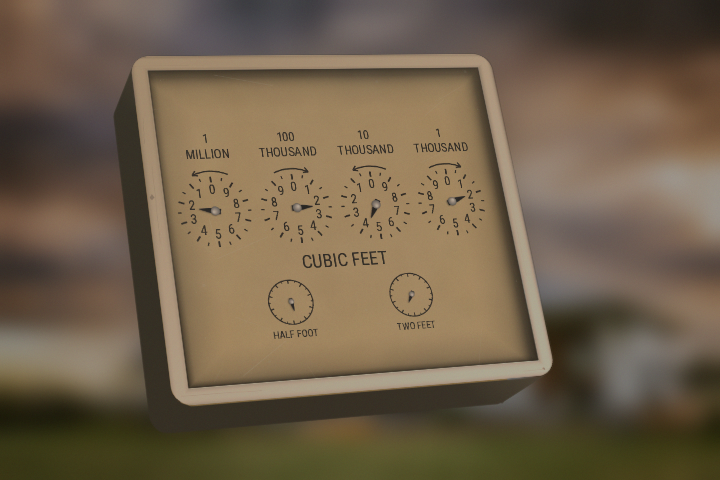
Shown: 224200 ft³
